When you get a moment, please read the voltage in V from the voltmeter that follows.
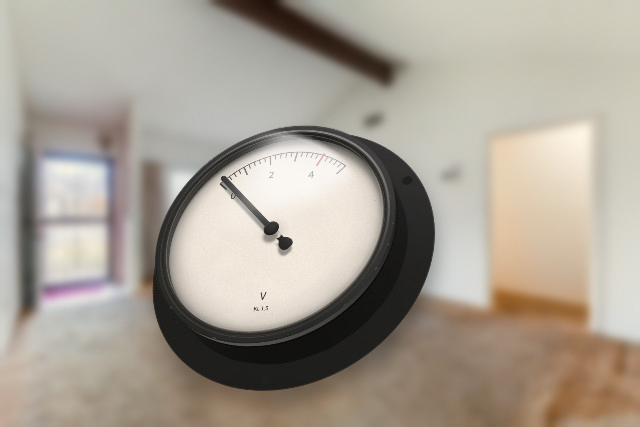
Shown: 0.2 V
